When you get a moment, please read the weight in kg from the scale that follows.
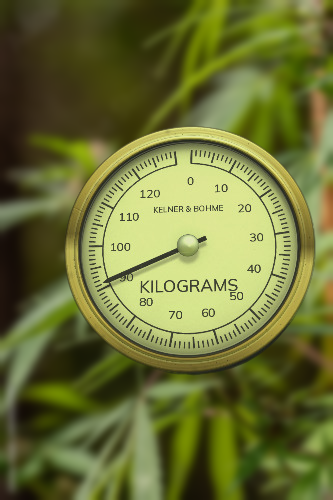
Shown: 91 kg
